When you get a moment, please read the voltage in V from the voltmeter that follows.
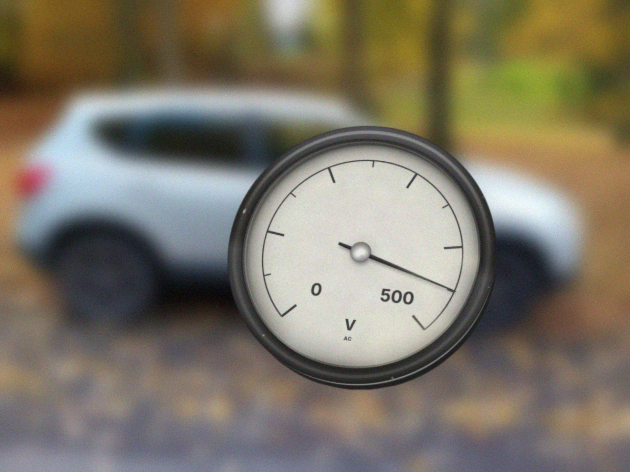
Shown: 450 V
